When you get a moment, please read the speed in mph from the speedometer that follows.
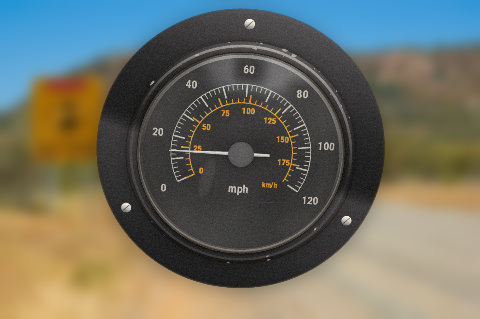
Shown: 14 mph
